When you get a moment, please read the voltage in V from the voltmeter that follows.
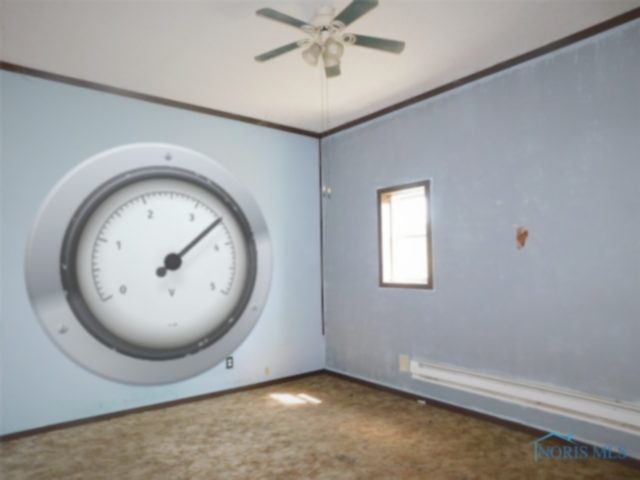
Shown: 3.5 V
